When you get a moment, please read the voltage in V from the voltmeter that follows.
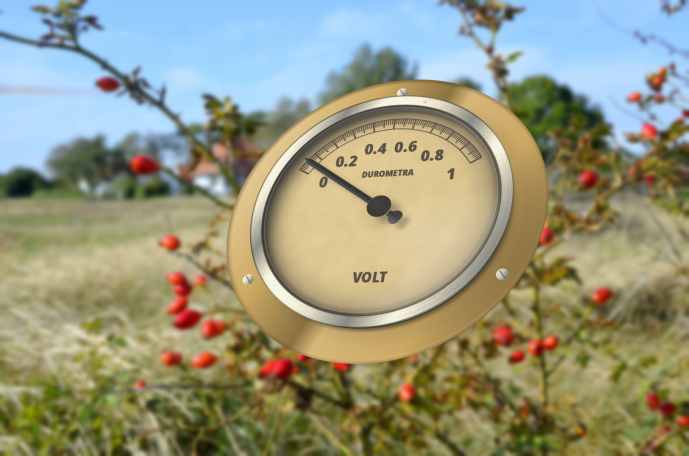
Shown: 0.05 V
